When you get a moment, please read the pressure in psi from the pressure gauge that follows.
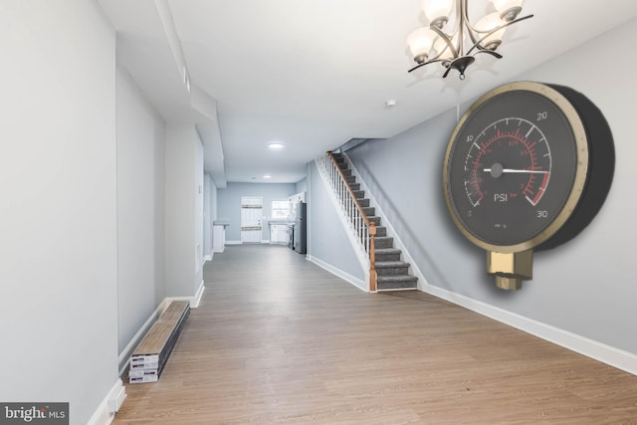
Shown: 26 psi
